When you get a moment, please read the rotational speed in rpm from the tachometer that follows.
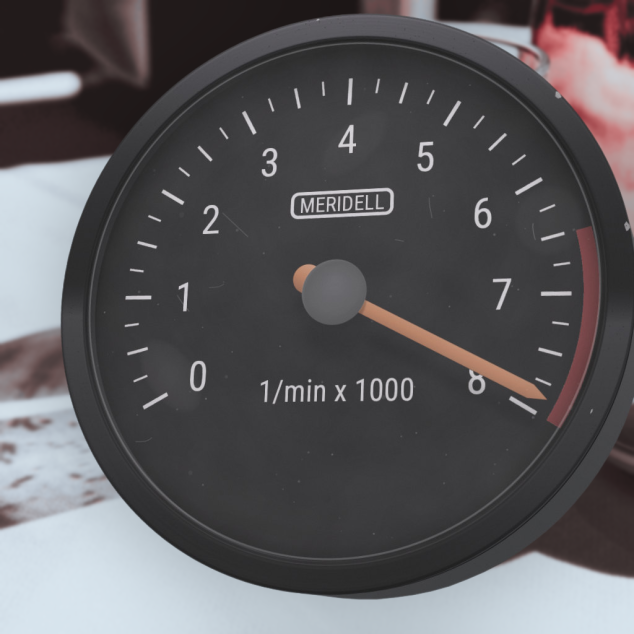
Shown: 7875 rpm
